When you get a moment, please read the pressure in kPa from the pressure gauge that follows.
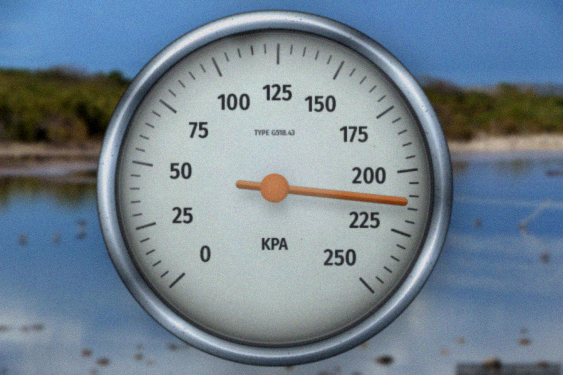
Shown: 212.5 kPa
